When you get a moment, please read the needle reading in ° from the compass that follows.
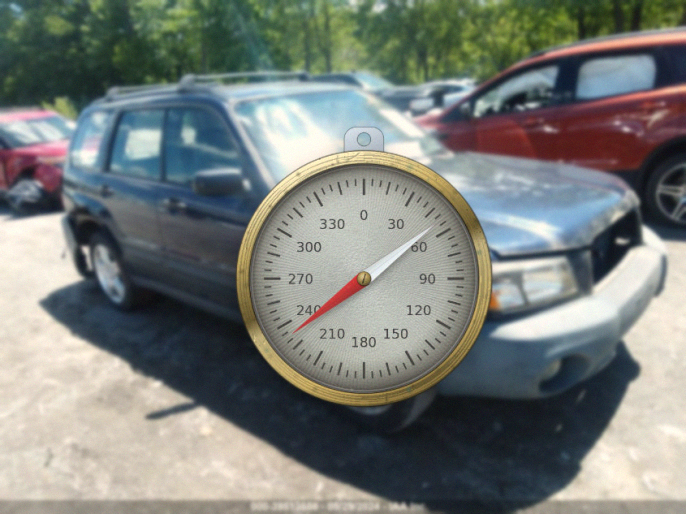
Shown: 232.5 °
